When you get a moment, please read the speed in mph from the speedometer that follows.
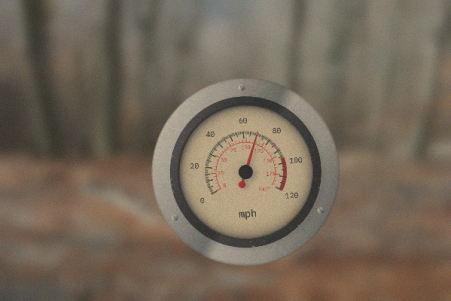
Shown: 70 mph
